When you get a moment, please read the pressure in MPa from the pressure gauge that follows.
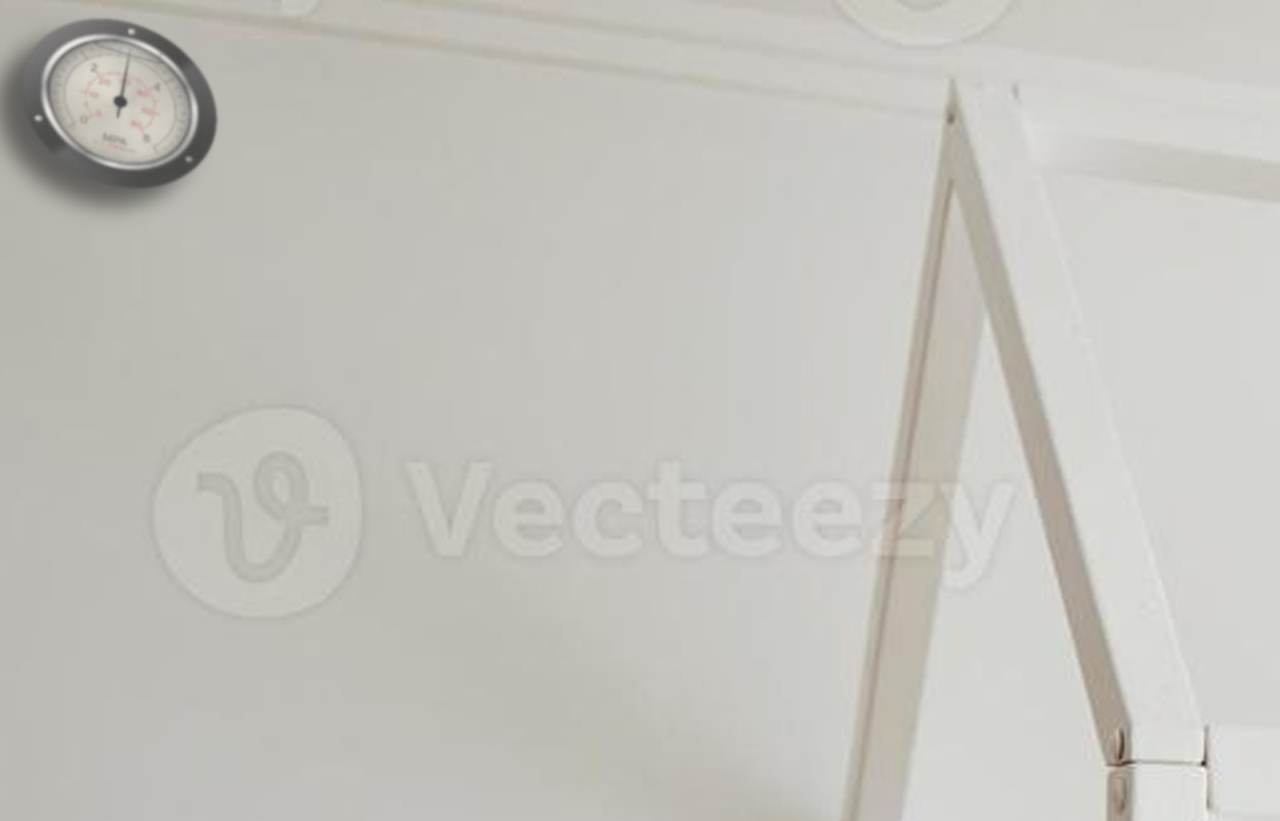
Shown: 3 MPa
